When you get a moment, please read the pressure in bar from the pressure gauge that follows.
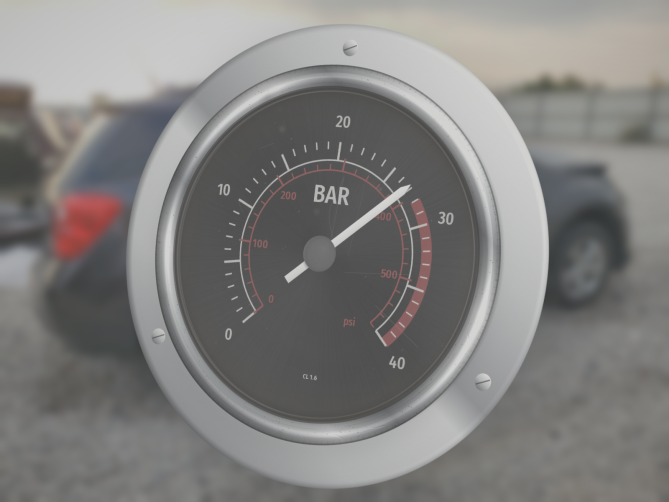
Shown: 27 bar
